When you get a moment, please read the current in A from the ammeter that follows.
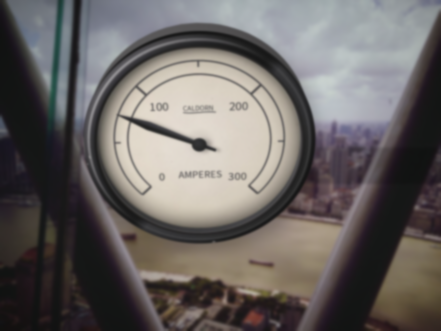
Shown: 75 A
